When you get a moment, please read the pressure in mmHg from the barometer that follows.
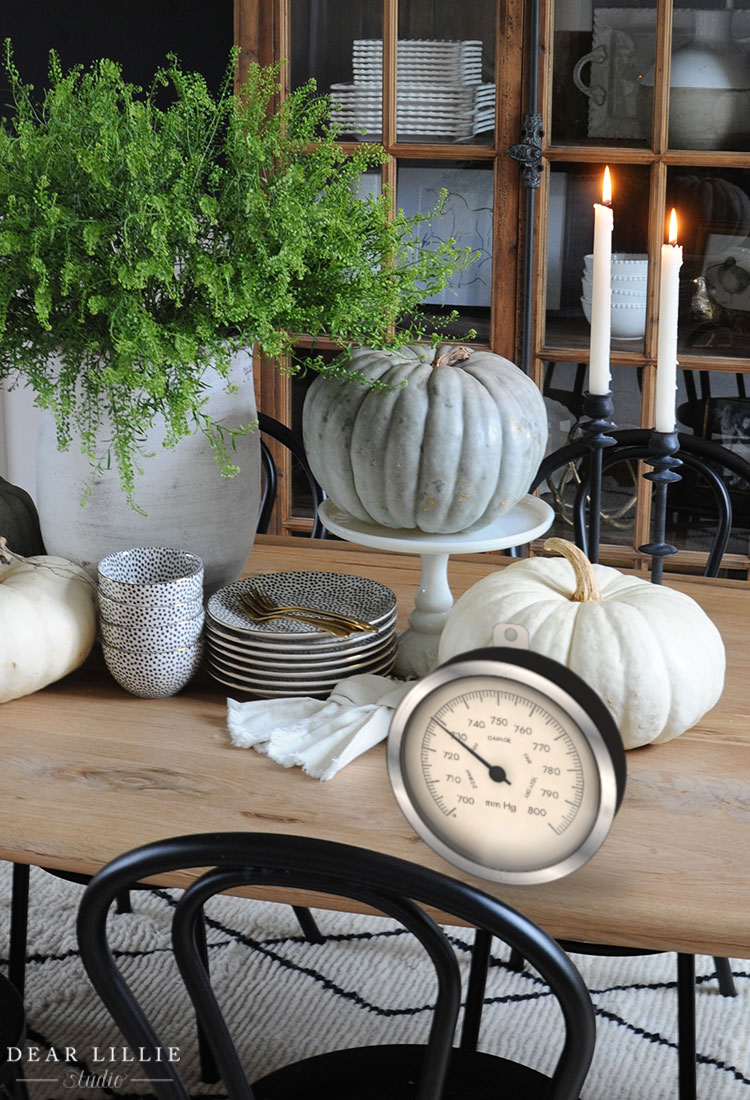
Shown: 730 mmHg
